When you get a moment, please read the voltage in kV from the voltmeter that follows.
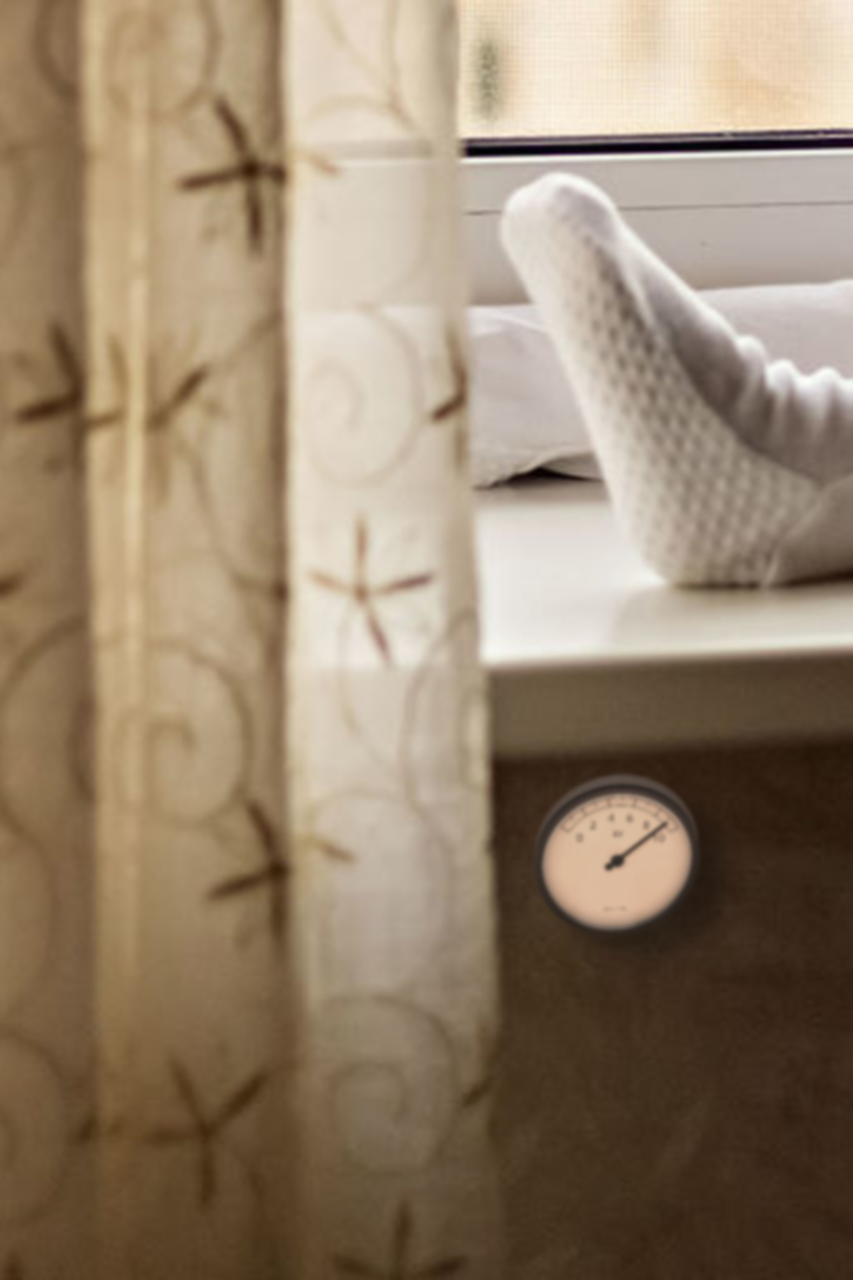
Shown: 9 kV
